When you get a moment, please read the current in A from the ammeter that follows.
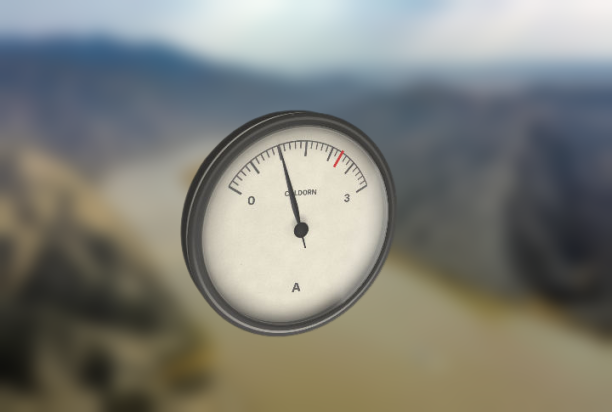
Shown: 1 A
